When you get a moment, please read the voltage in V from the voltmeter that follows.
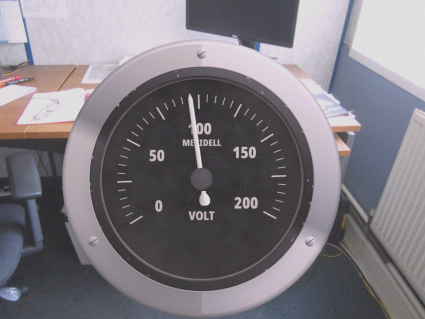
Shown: 95 V
